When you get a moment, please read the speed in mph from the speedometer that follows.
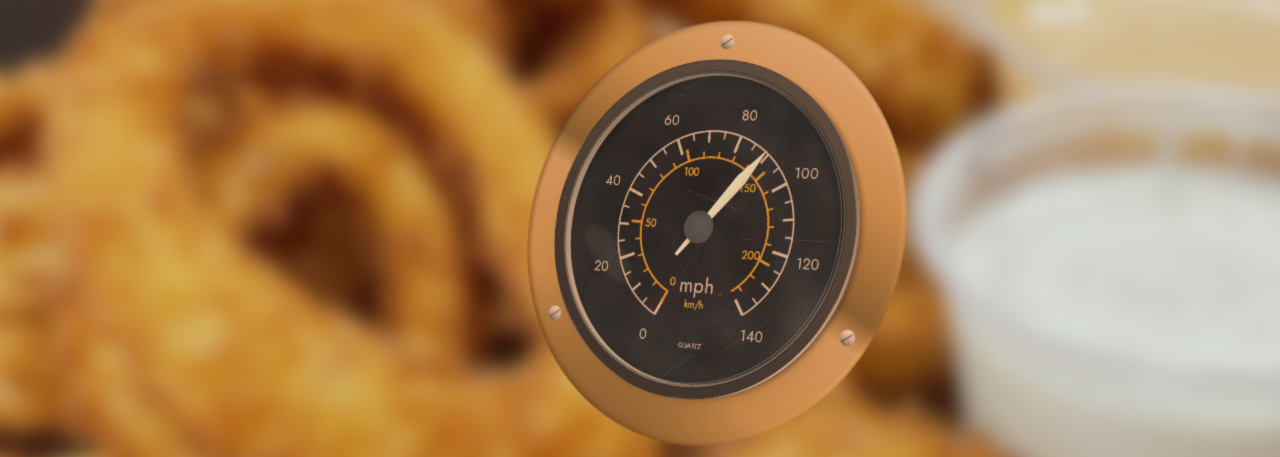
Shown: 90 mph
